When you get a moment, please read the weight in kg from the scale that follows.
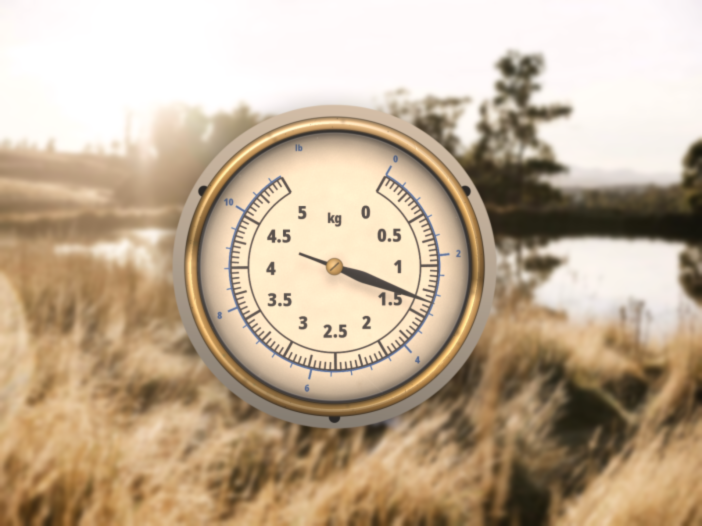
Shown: 1.35 kg
